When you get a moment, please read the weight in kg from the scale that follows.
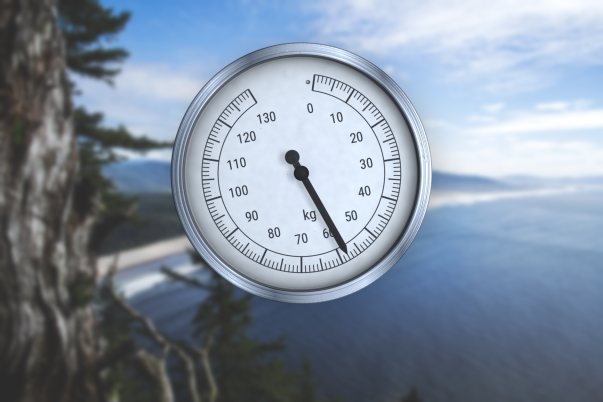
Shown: 58 kg
